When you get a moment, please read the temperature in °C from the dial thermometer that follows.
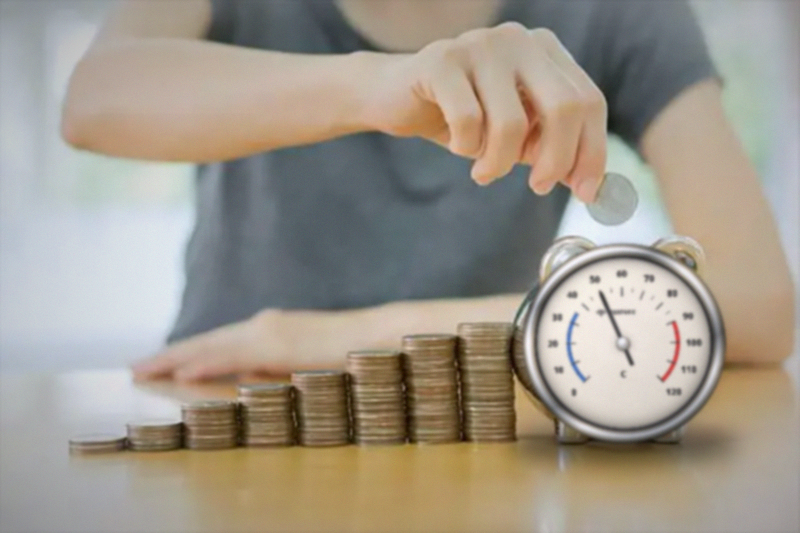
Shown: 50 °C
